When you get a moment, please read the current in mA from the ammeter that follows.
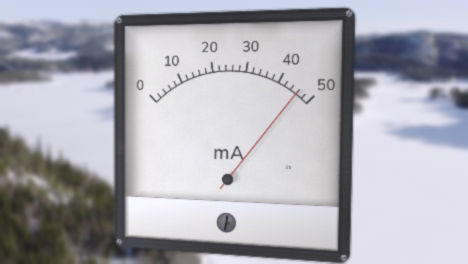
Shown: 46 mA
